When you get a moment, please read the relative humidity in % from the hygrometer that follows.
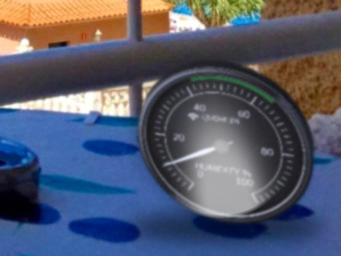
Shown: 10 %
